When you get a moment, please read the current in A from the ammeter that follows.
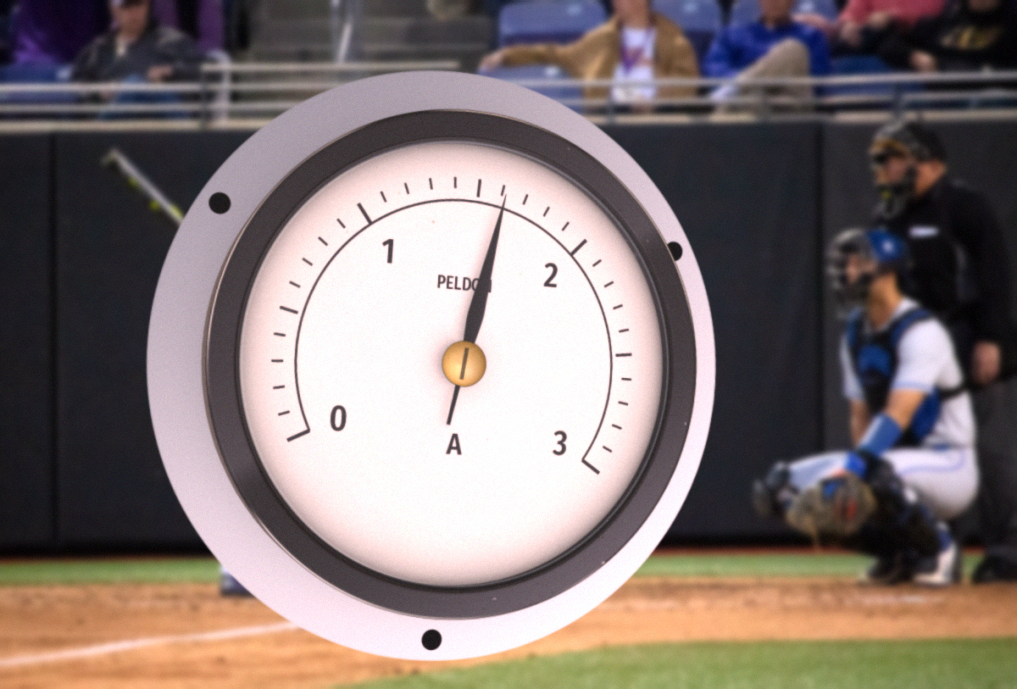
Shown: 1.6 A
